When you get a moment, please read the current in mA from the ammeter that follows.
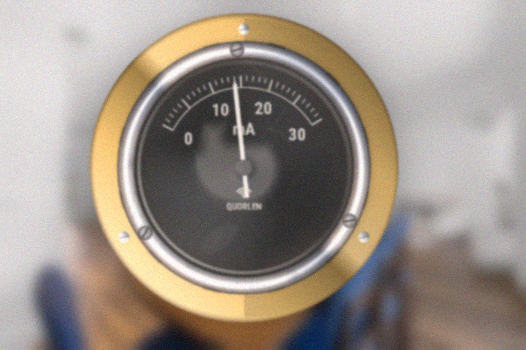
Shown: 14 mA
